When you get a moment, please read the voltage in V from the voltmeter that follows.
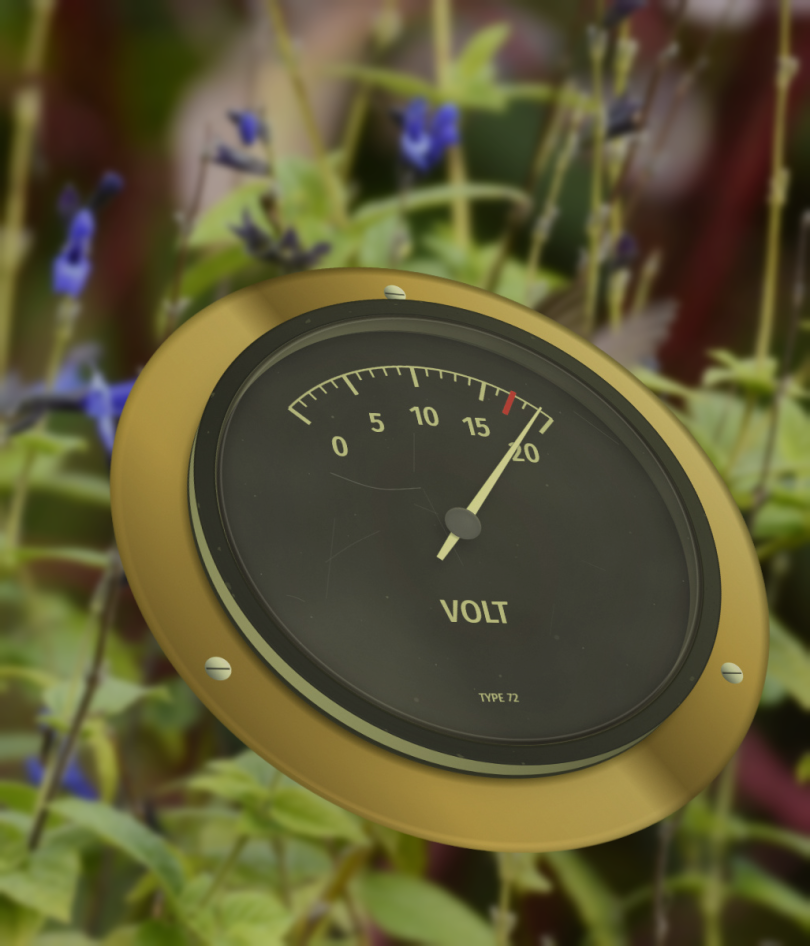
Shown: 19 V
